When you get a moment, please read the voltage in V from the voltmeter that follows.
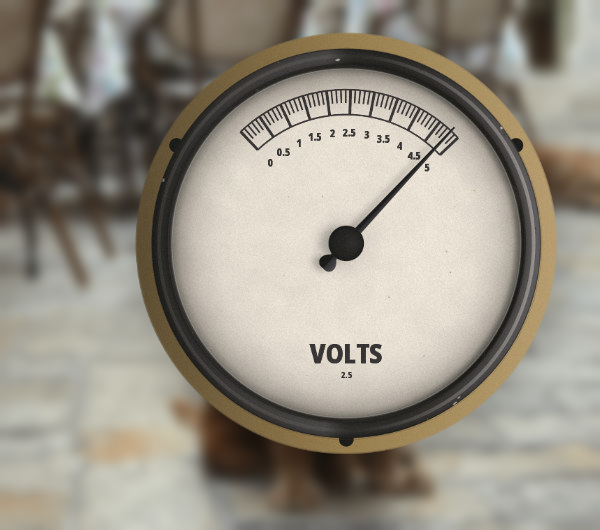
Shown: 4.8 V
